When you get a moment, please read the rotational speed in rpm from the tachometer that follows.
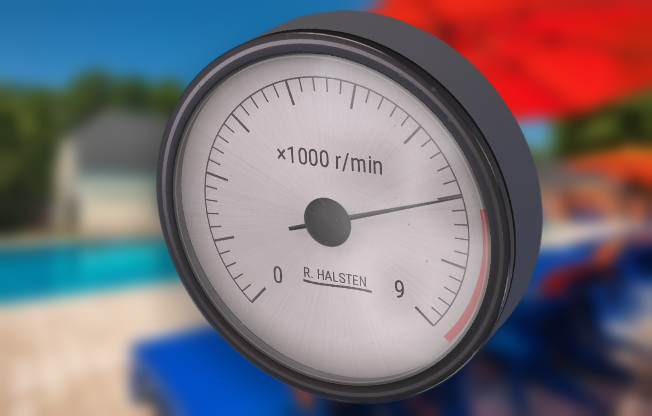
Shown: 7000 rpm
